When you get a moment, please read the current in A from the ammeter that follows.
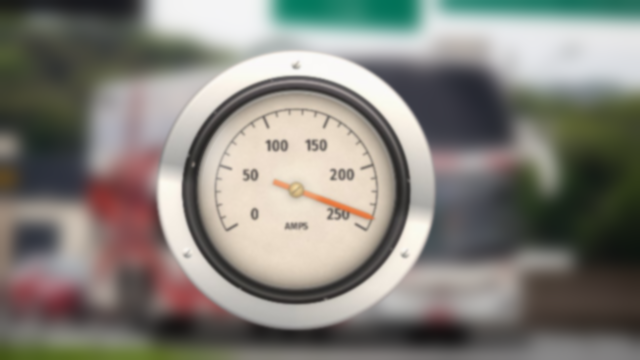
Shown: 240 A
